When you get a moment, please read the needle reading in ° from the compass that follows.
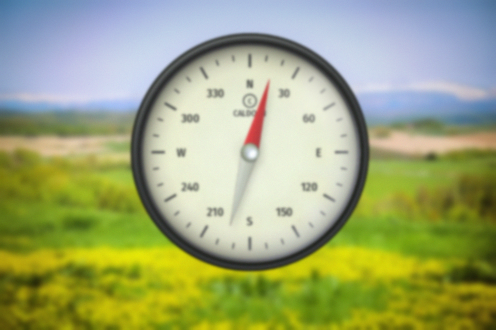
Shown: 15 °
